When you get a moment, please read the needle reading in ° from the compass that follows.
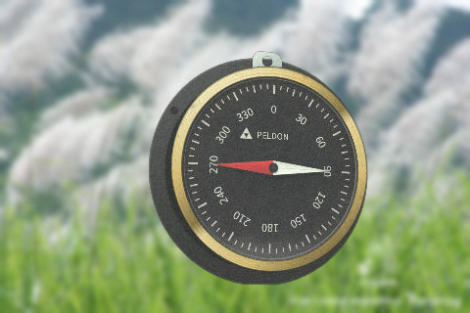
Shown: 270 °
